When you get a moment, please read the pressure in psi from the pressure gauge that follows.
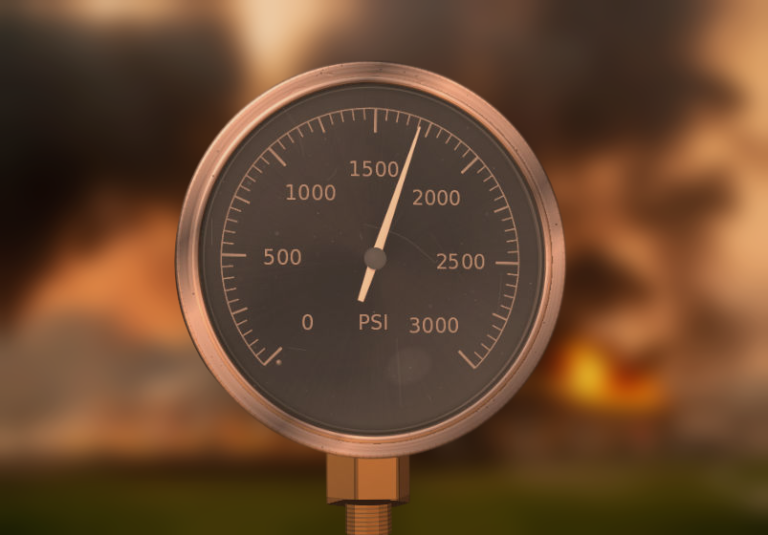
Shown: 1700 psi
